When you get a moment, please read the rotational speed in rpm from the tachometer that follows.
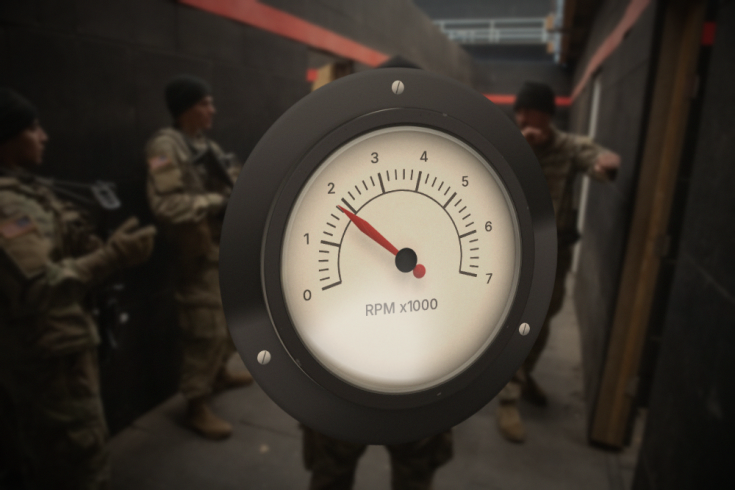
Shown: 1800 rpm
